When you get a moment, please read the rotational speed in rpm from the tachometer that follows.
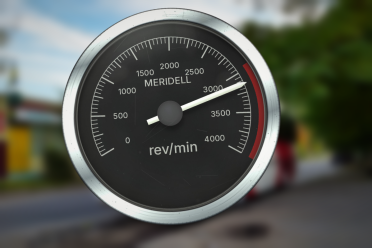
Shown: 3150 rpm
